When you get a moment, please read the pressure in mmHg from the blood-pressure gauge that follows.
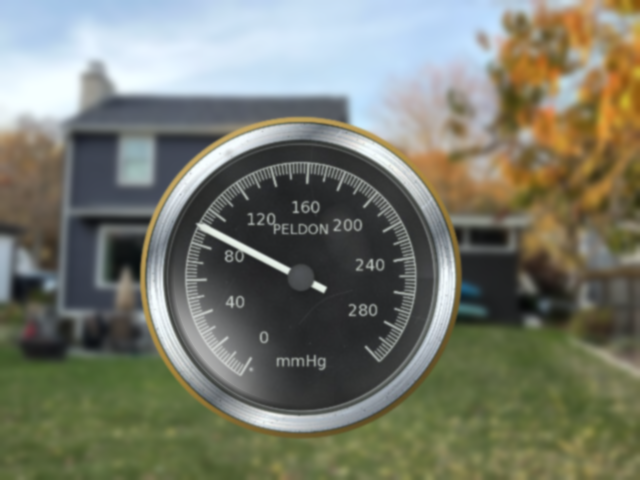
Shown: 90 mmHg
